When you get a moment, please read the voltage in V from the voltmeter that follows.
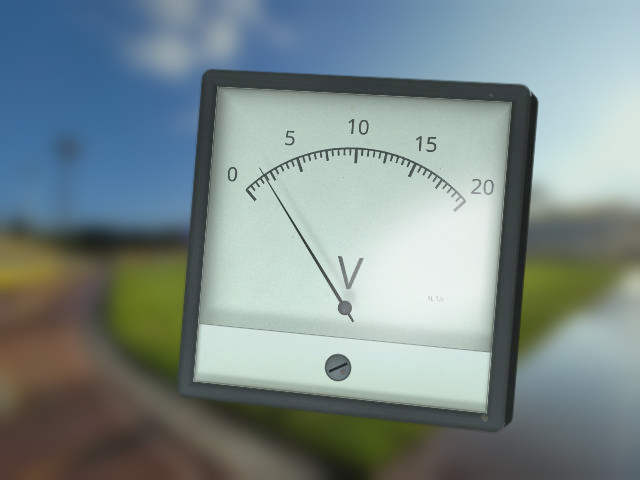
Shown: 2 V
